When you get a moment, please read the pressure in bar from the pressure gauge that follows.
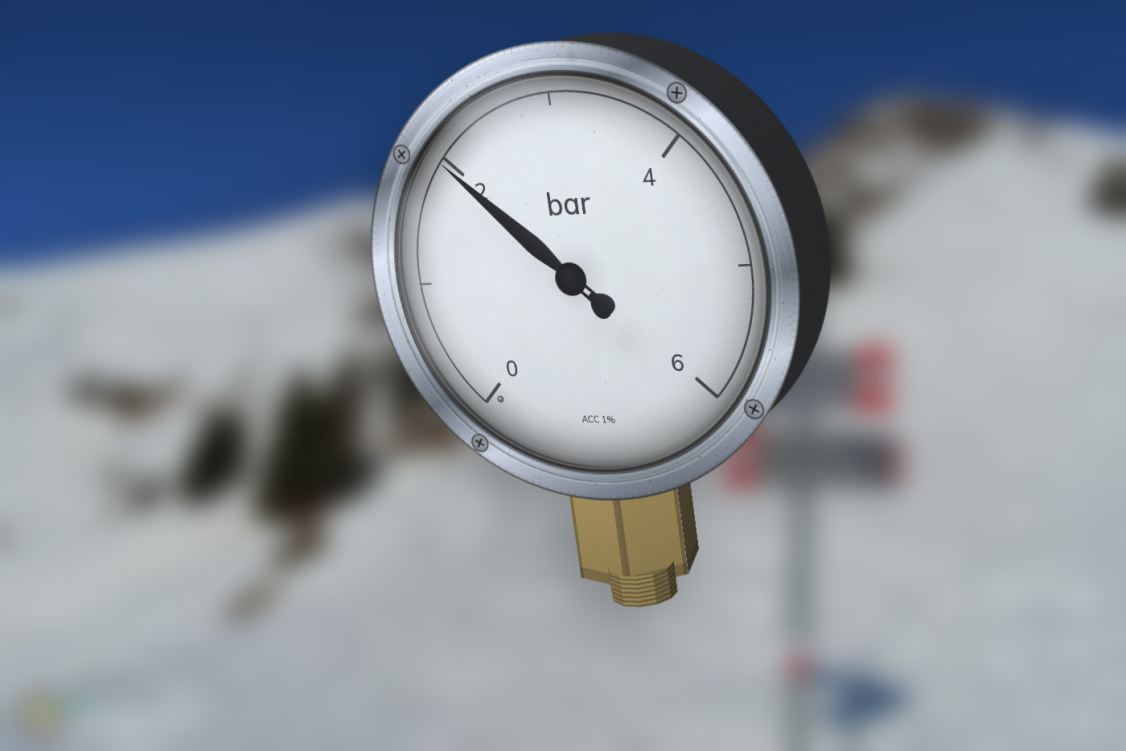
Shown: 2 bar
